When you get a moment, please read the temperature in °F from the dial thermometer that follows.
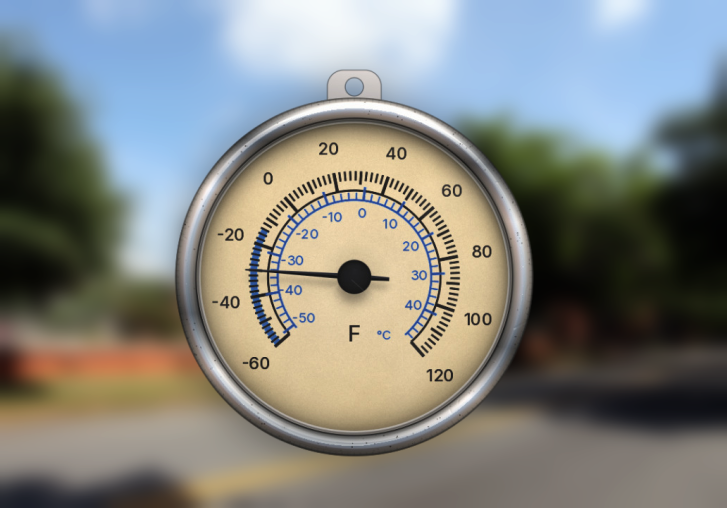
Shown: -30 °F
